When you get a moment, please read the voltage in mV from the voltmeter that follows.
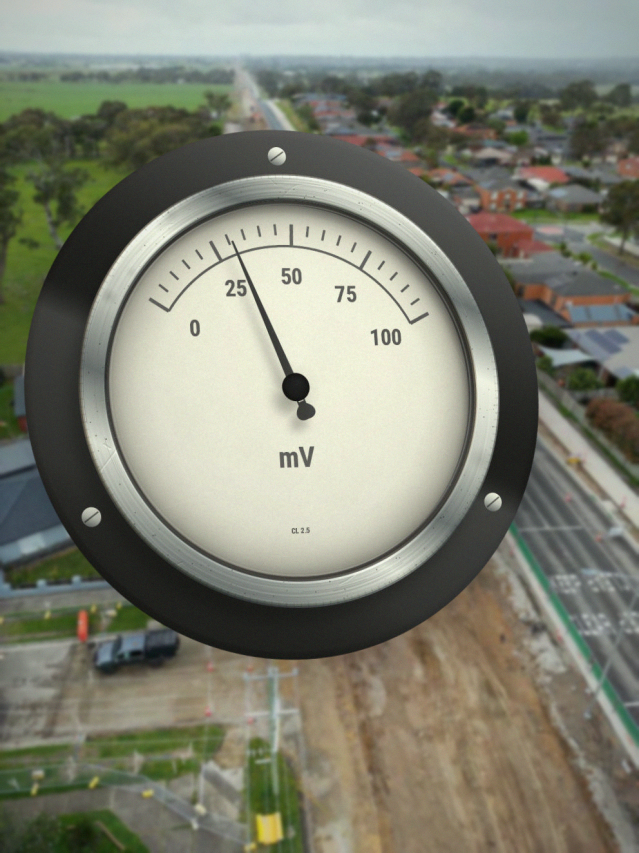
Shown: 30 mV
